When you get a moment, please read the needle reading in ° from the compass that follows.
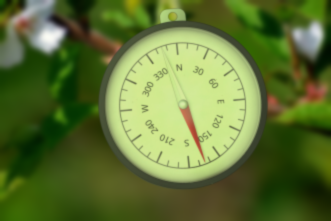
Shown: 165 °
